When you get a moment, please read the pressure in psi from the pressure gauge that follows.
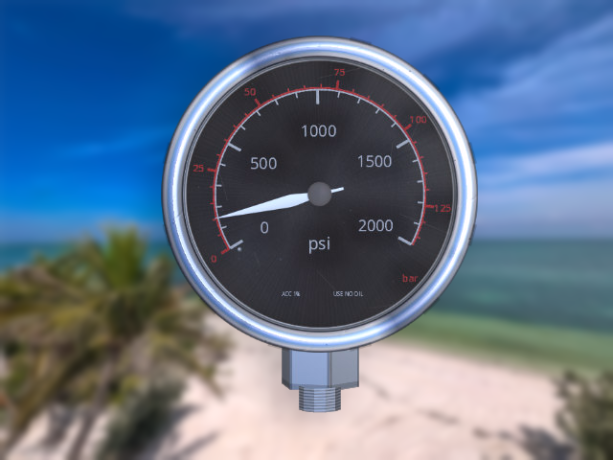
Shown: 150 psi
